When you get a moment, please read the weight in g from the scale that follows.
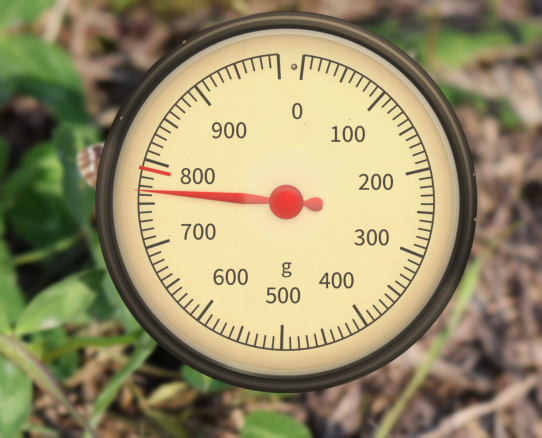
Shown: 765 g
